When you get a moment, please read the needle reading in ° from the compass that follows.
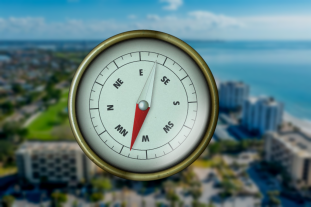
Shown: 290 °
